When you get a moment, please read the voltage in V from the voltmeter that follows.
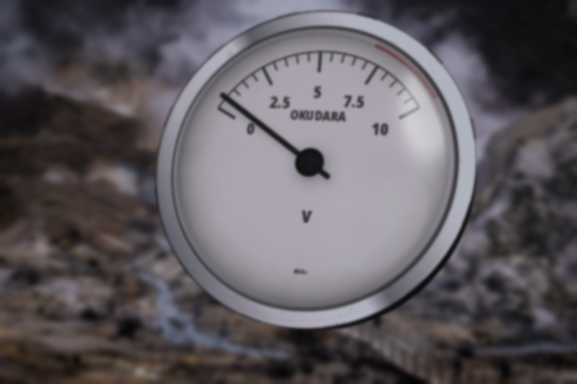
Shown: 0.5 V
